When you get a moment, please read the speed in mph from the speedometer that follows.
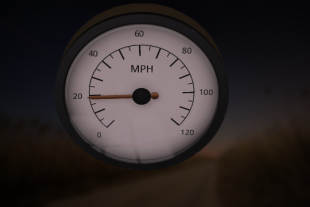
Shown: 20 mph
